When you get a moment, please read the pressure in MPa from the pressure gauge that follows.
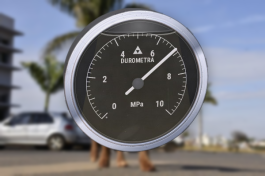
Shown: 6.8 MPa
